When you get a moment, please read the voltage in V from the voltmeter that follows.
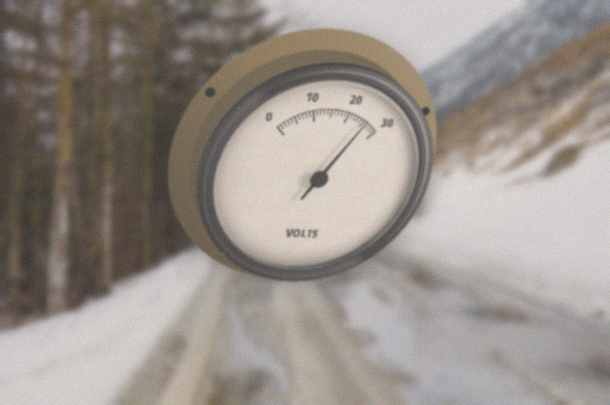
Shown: 25 V
